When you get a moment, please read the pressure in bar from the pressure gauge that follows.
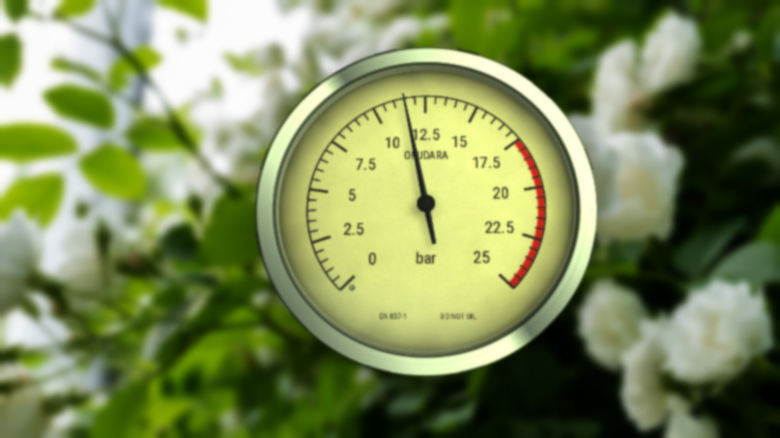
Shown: 11.5 bar
